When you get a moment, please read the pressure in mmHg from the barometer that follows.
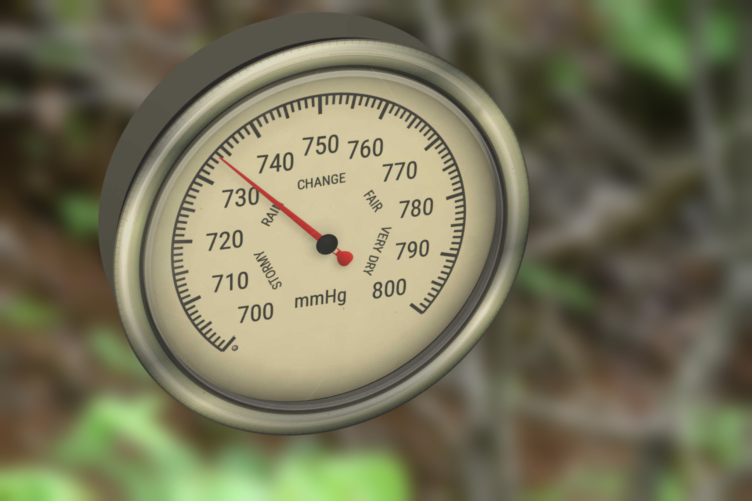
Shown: 734 mmHg
